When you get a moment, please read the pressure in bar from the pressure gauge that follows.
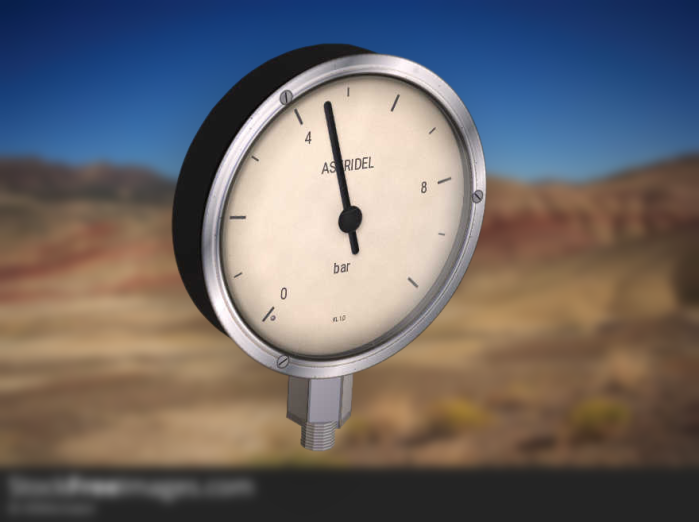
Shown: 4.5 bar
